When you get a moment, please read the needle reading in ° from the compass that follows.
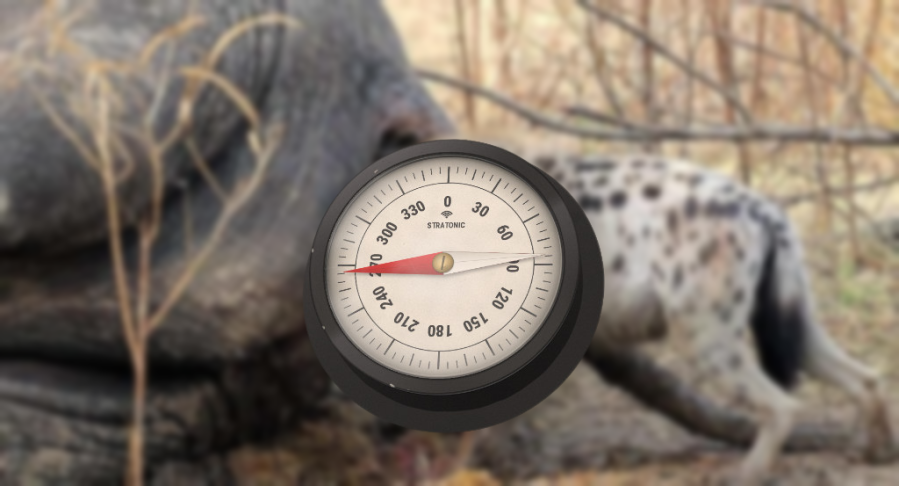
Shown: 265 °
